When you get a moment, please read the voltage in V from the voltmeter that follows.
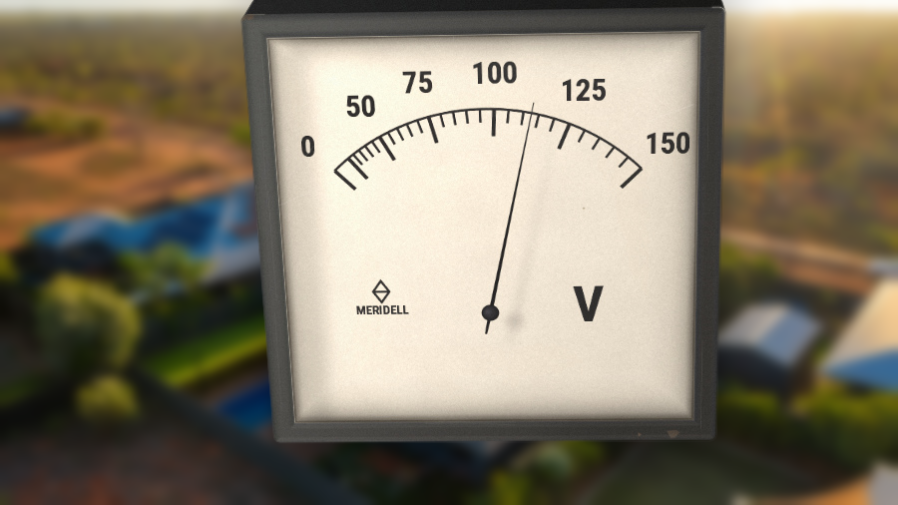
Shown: 112.5 V
